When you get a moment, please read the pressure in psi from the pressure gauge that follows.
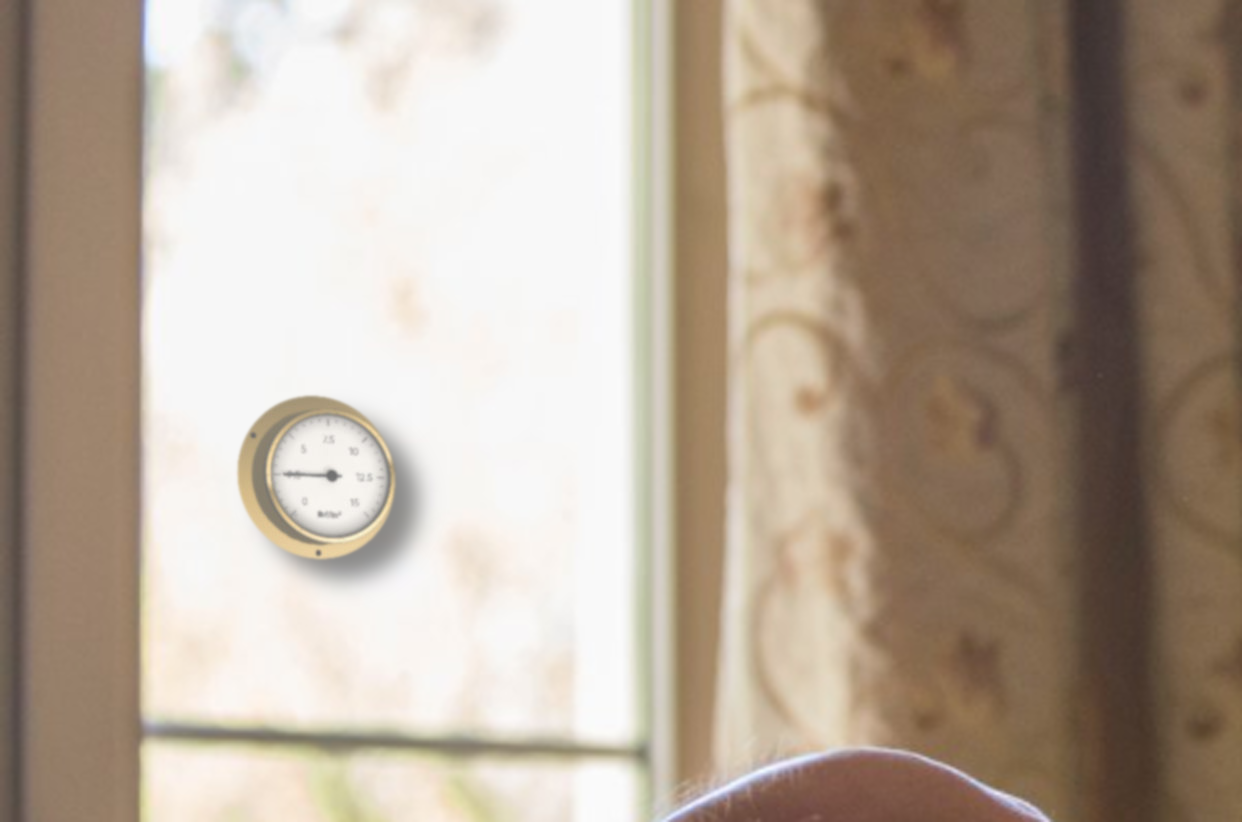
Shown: 2.5 psi
